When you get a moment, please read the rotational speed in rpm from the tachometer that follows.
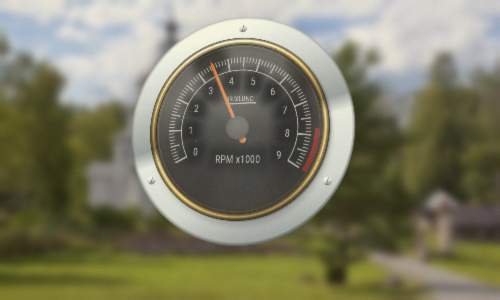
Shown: 3500 rpm
